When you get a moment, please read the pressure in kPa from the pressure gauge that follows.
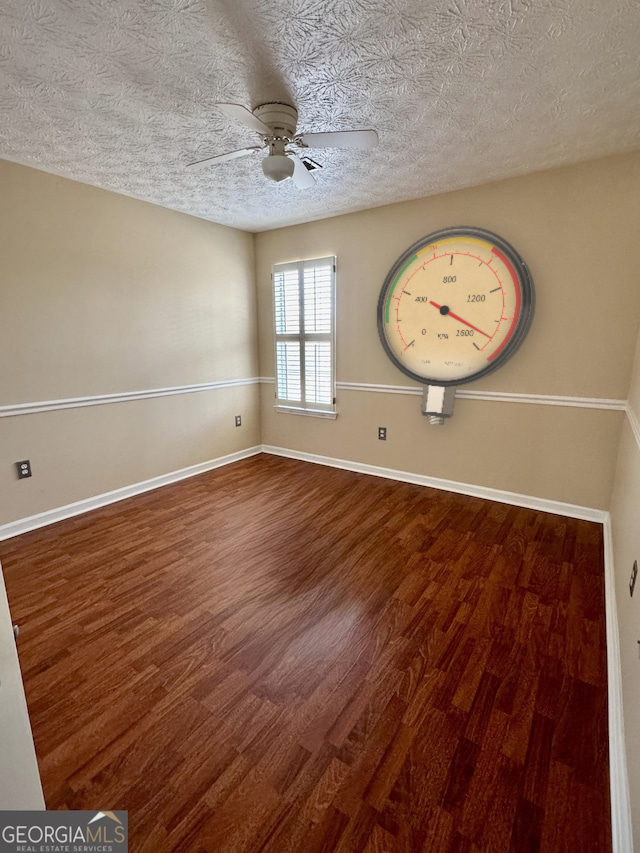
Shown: 1500 kPa
